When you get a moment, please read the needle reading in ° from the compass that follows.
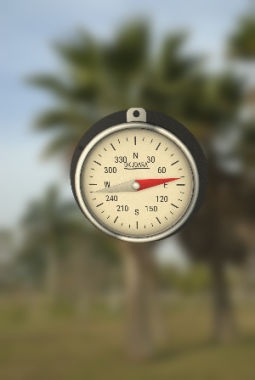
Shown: 80 °
